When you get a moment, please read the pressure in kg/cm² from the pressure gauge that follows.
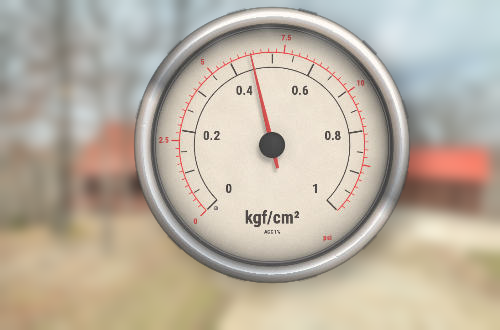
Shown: 0.45 kg/cm²
